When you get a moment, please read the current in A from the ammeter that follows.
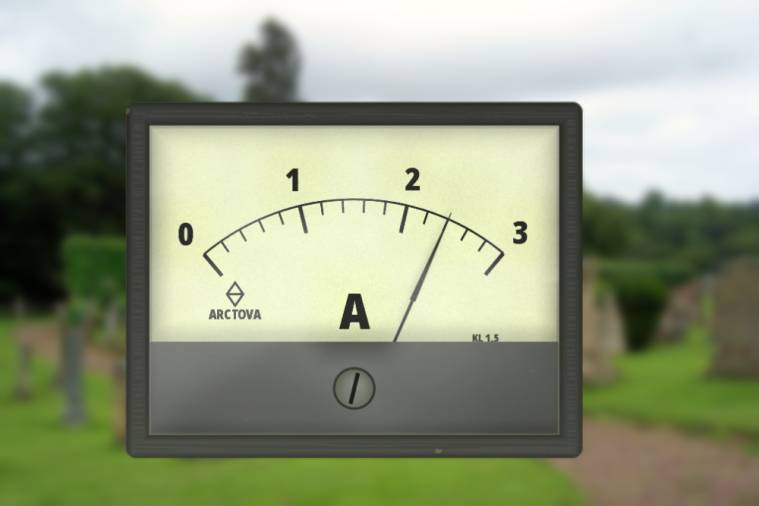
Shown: 2.4 A
